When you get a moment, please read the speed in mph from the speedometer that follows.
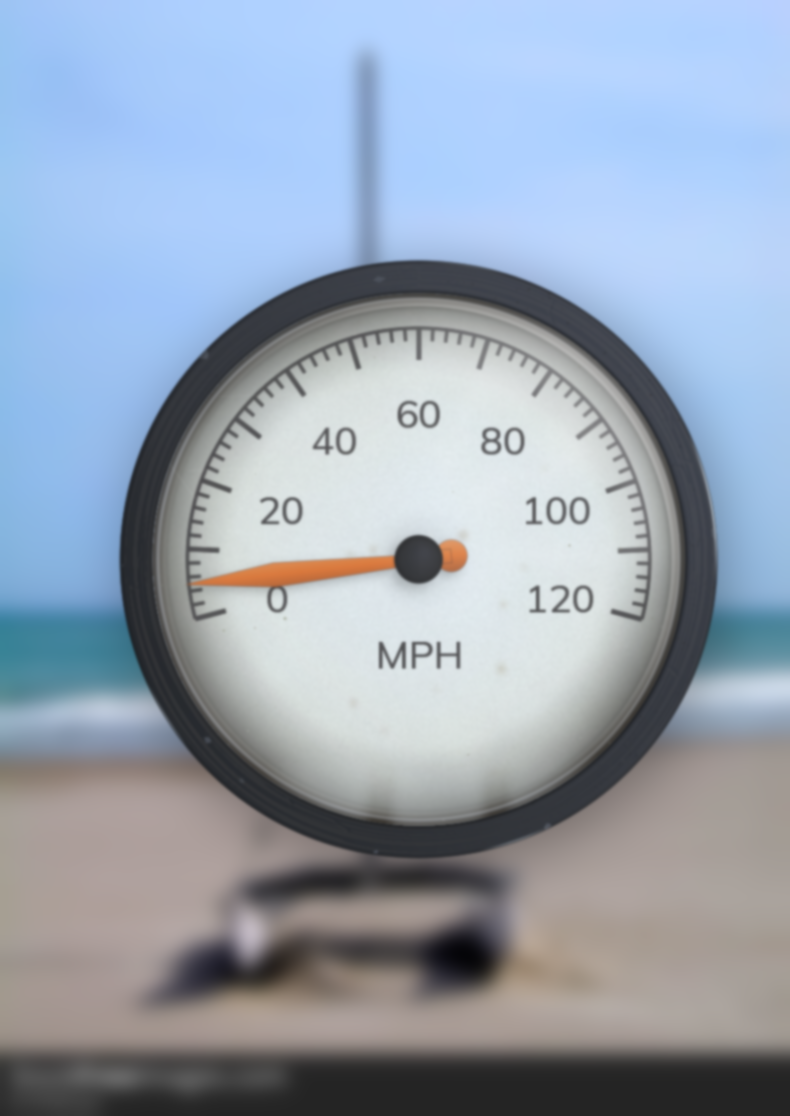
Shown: 5 mph
